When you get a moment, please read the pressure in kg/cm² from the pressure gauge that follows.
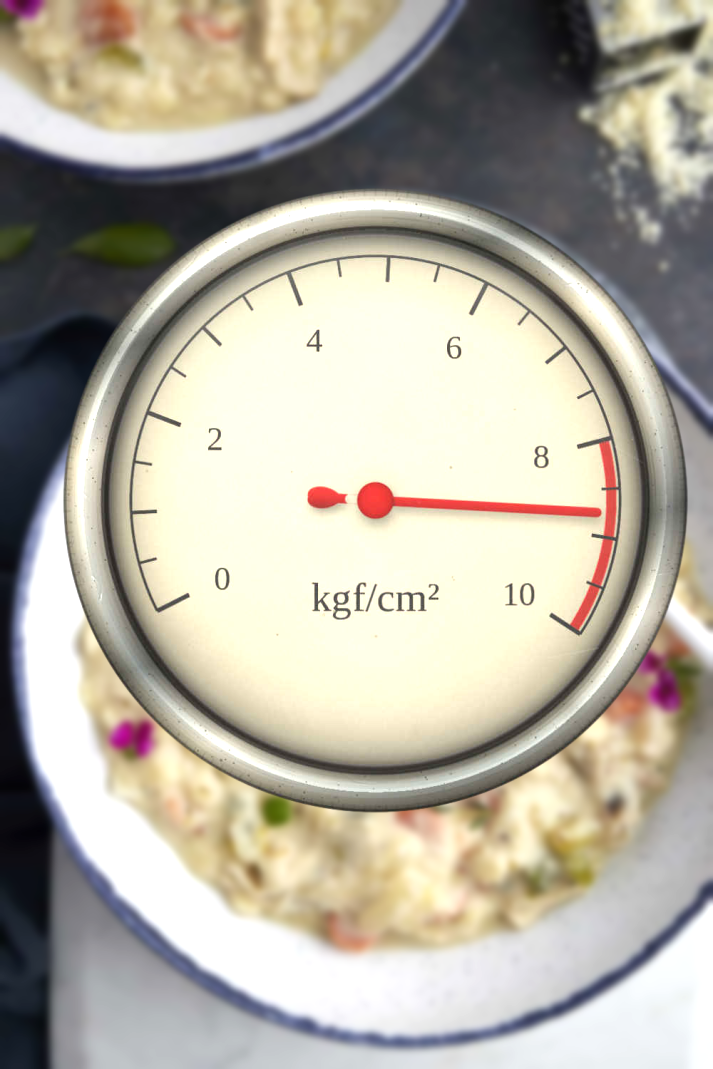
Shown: 8.75 kg/cm²
